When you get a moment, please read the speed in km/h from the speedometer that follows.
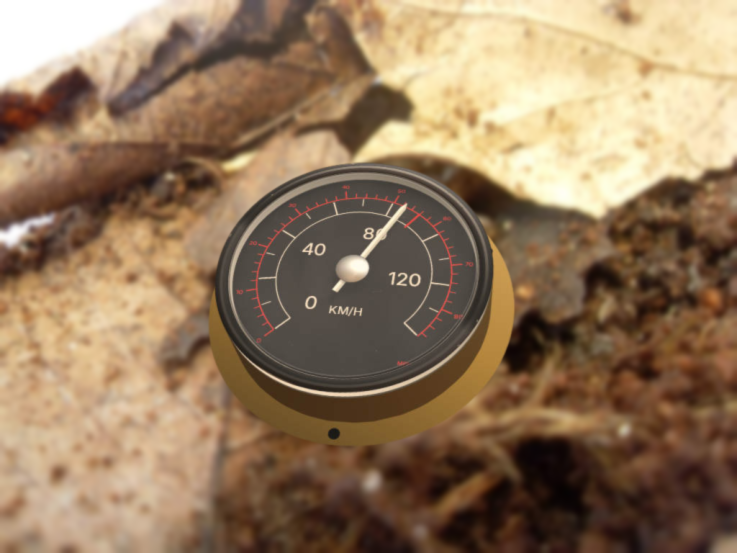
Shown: 85 km/h
